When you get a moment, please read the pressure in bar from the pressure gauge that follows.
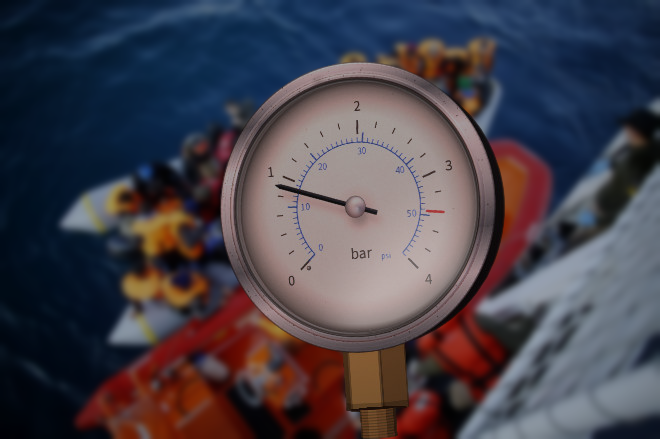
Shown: 0.9 bar
